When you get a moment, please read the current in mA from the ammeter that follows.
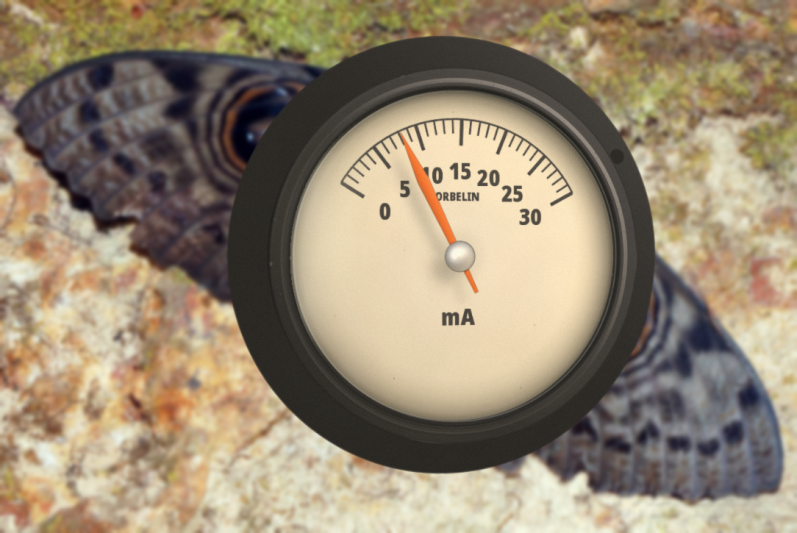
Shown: 8 mA
